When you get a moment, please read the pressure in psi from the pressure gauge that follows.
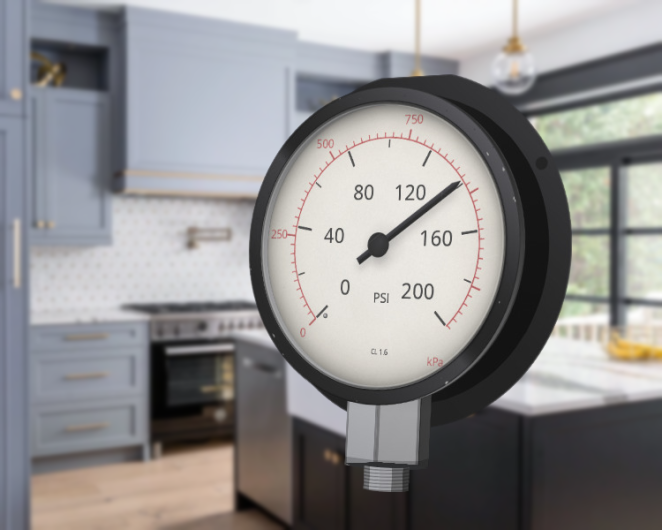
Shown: 140 psi
